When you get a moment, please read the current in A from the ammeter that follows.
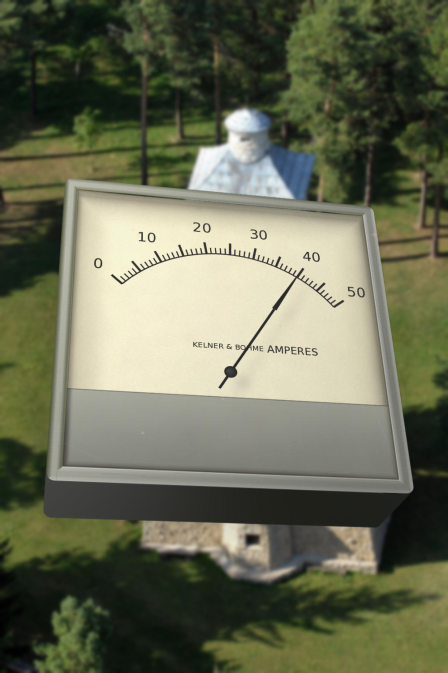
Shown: 40 A
